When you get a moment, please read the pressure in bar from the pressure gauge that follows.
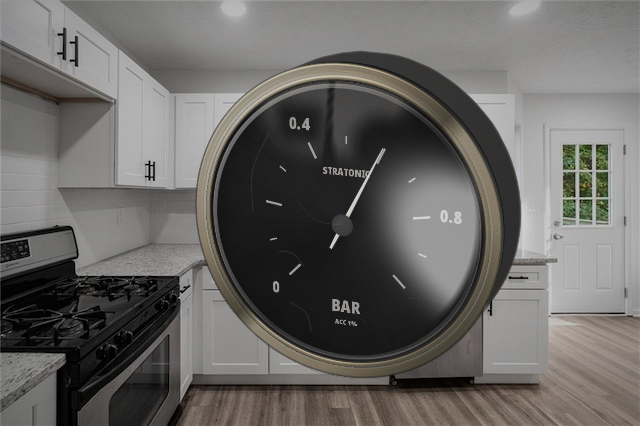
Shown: 0.6 bar
